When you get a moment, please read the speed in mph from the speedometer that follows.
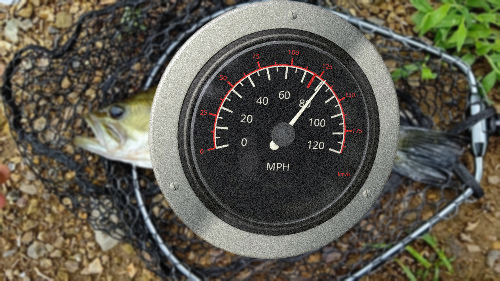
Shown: 80 mph
